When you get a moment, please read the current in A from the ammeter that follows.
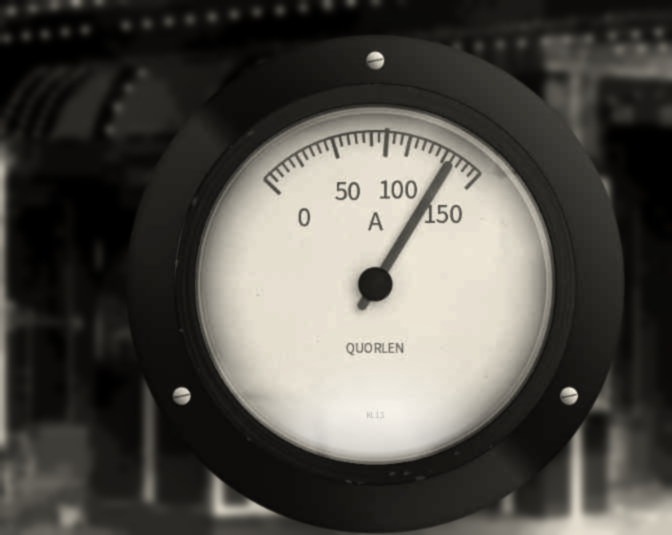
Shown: 130 A
